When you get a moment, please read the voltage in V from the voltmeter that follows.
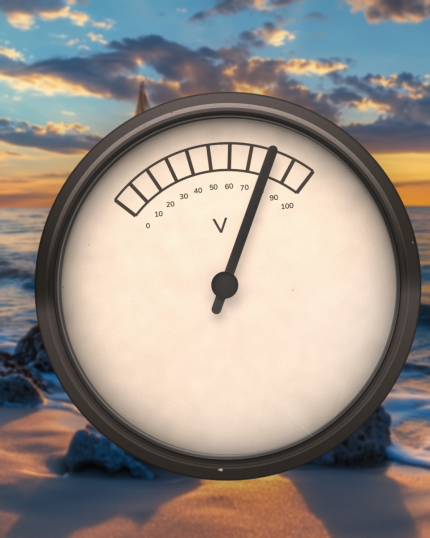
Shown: 80 V
